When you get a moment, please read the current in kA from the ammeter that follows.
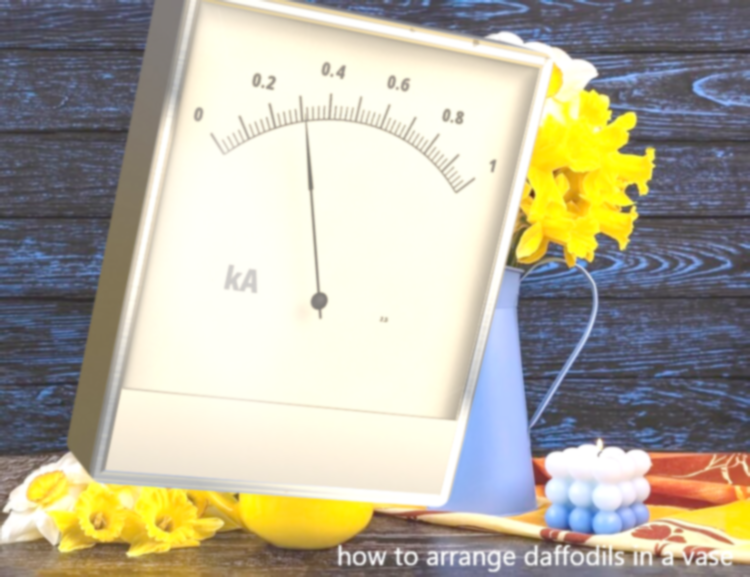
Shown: 0.3 kA
